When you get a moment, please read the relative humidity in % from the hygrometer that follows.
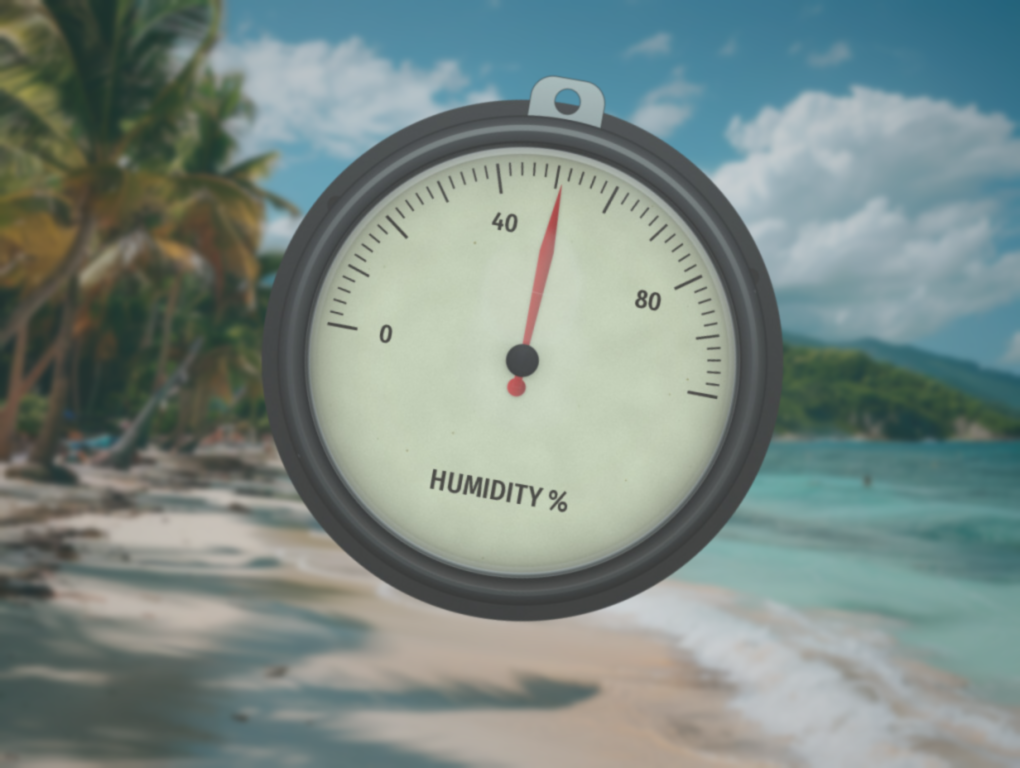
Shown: 51 %
